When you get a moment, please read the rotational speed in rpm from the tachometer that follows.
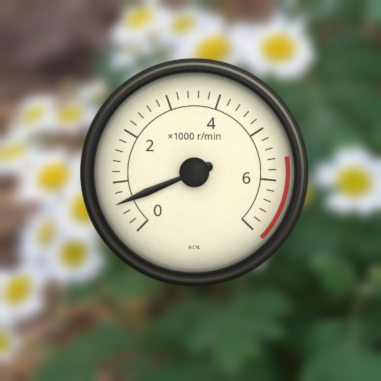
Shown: 600 rpm
